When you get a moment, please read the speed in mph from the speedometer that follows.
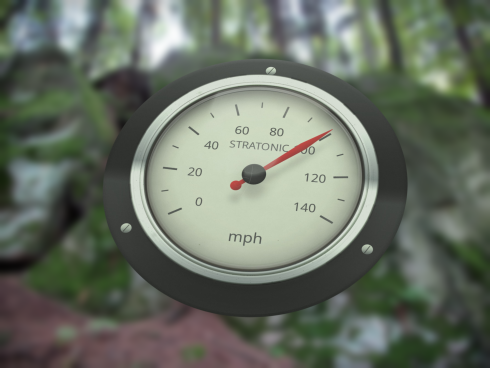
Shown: 100 mph
